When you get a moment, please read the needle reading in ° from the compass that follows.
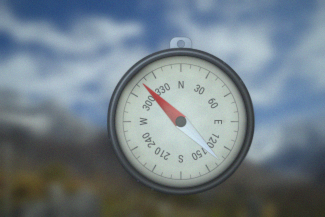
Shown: 315 °
